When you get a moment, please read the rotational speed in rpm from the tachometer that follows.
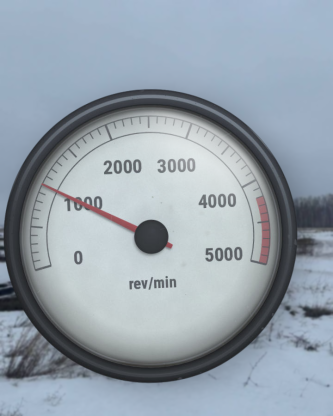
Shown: 1000 rpm
